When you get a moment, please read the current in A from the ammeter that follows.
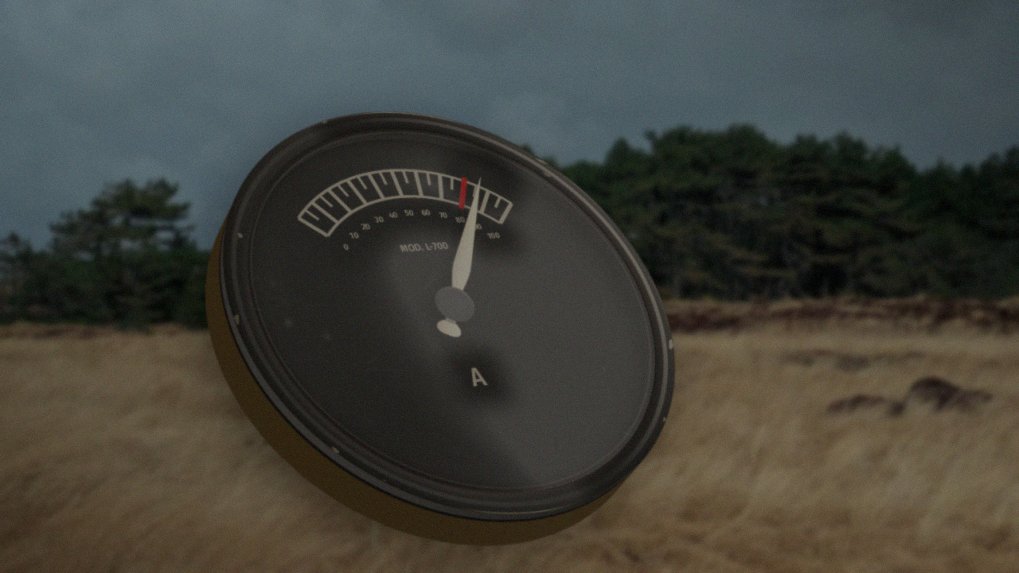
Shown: 85 A
